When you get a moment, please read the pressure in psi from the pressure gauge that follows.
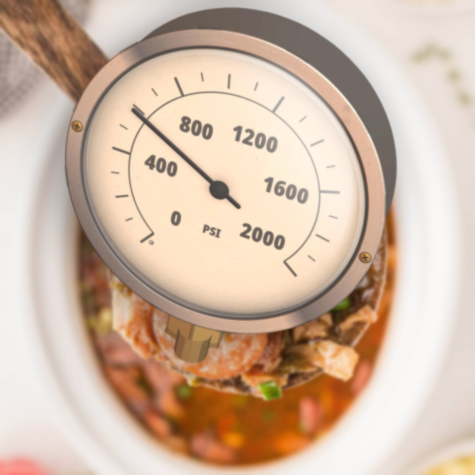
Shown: 600 psi
